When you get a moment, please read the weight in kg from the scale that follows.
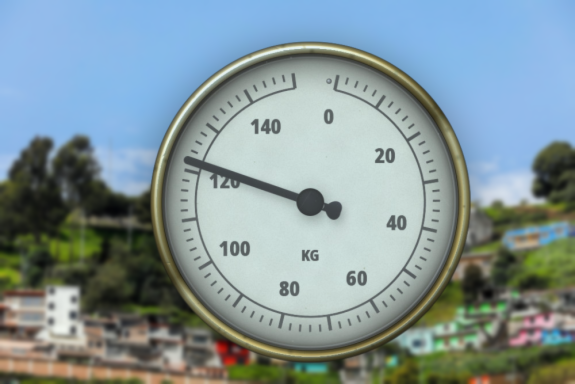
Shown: 122 kg
